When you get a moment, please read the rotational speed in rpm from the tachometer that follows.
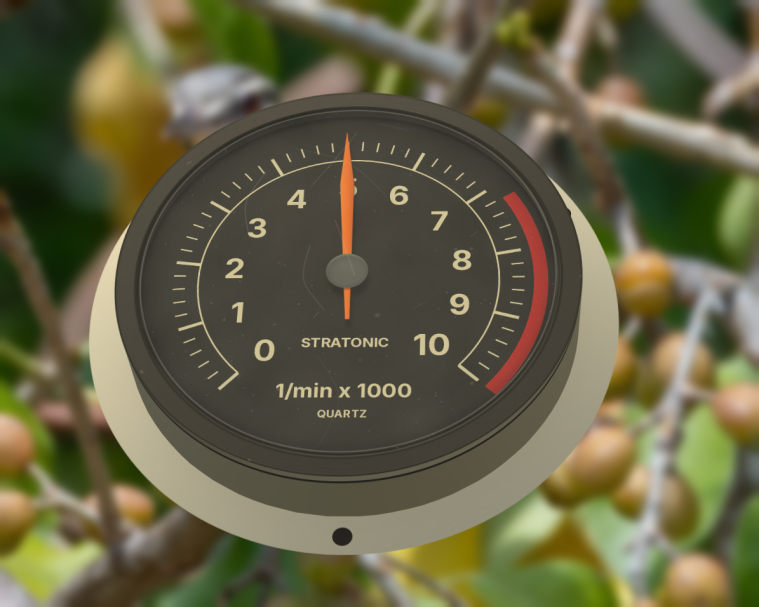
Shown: 5000 rpm
